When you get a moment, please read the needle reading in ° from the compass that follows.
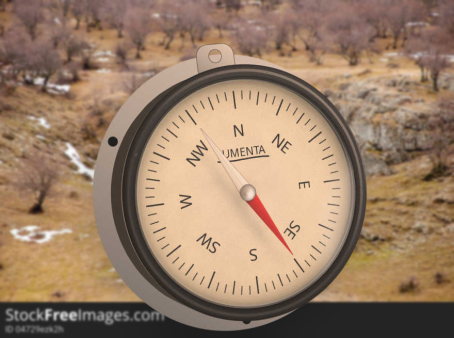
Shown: 150 °
